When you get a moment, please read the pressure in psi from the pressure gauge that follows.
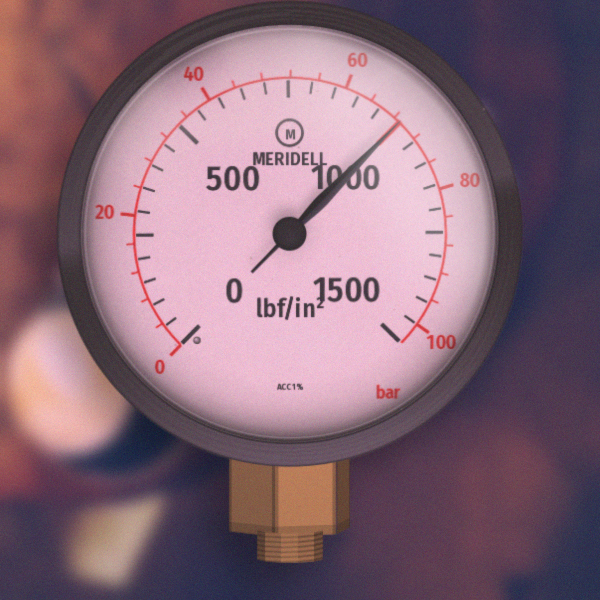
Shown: 1000 psi
